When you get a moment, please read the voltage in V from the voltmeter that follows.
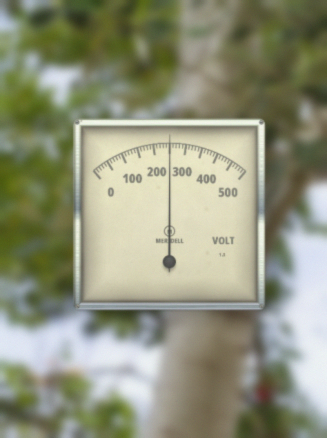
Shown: 250 V
